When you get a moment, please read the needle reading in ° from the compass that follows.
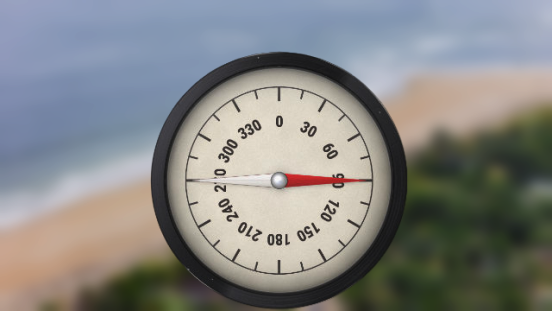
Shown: 90 °
